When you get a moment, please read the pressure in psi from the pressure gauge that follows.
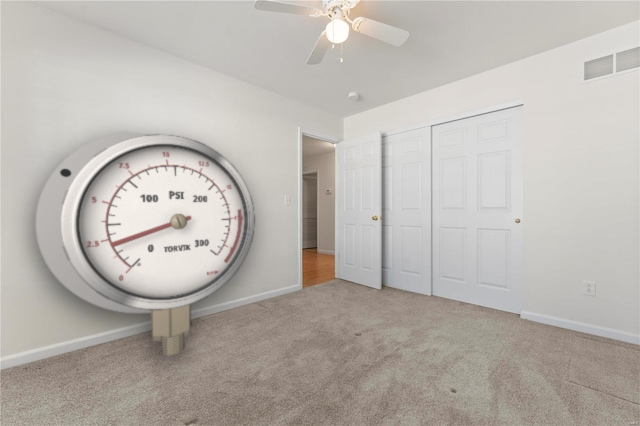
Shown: 30 psi
